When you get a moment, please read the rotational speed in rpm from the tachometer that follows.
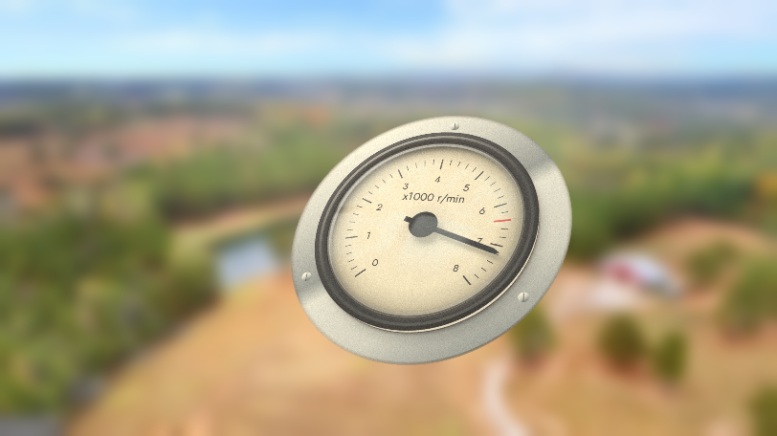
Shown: 7200 rpm
